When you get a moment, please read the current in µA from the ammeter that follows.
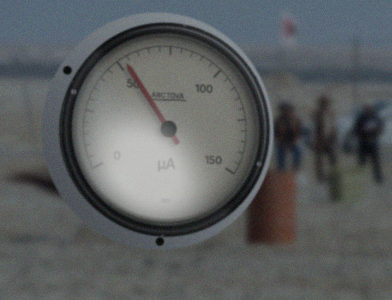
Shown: 52.5 µA
